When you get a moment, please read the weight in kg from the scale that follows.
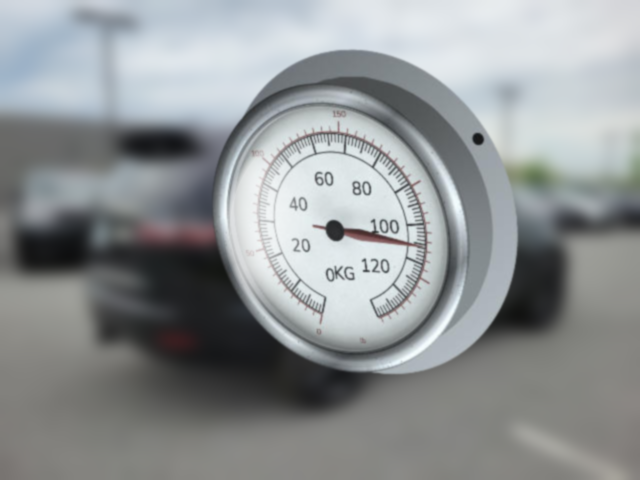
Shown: 105 kg
